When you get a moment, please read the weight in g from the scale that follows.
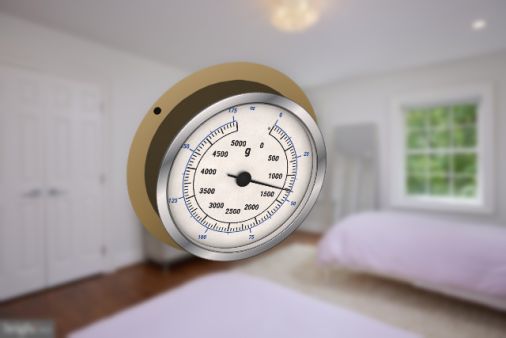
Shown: 1250 g
